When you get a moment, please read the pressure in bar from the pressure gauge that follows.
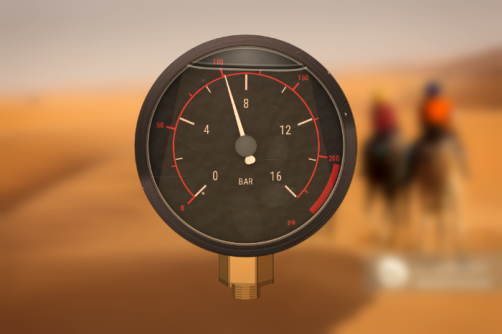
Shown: 7 bar
